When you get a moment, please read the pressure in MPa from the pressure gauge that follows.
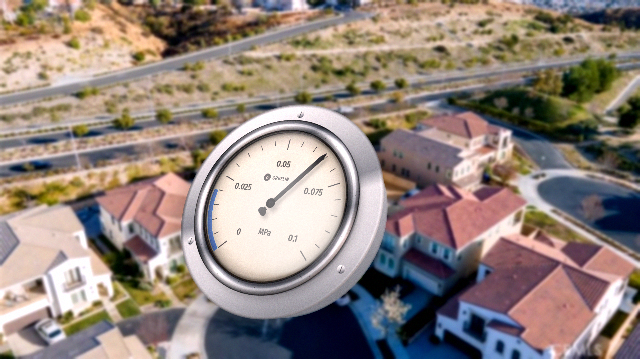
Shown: 0.065 MPa
